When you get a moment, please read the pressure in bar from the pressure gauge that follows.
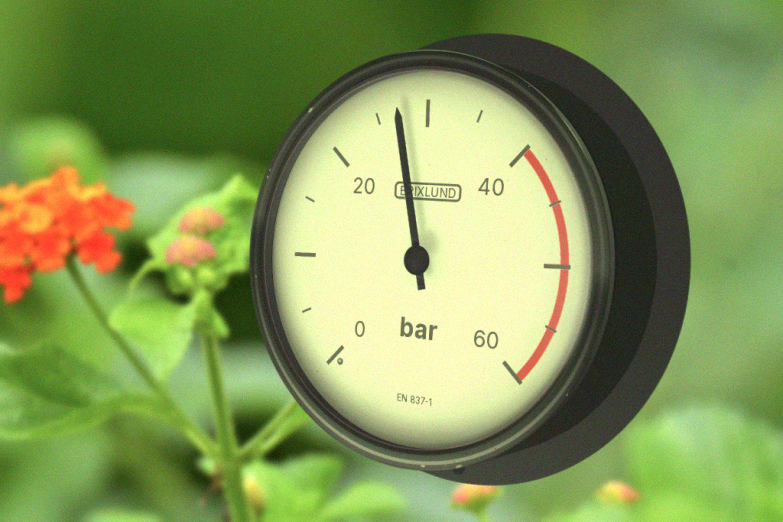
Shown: 27.5 bar
